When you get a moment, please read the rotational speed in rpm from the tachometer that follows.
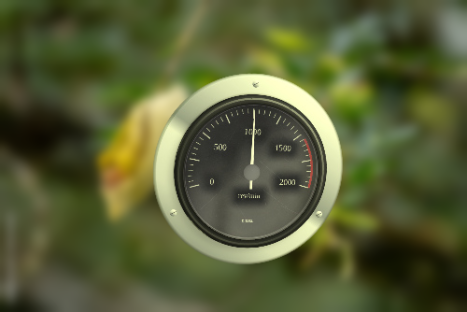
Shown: 1000 rpm
